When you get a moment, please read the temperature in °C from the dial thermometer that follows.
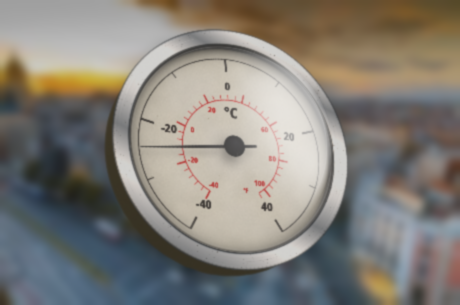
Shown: -25 °C
